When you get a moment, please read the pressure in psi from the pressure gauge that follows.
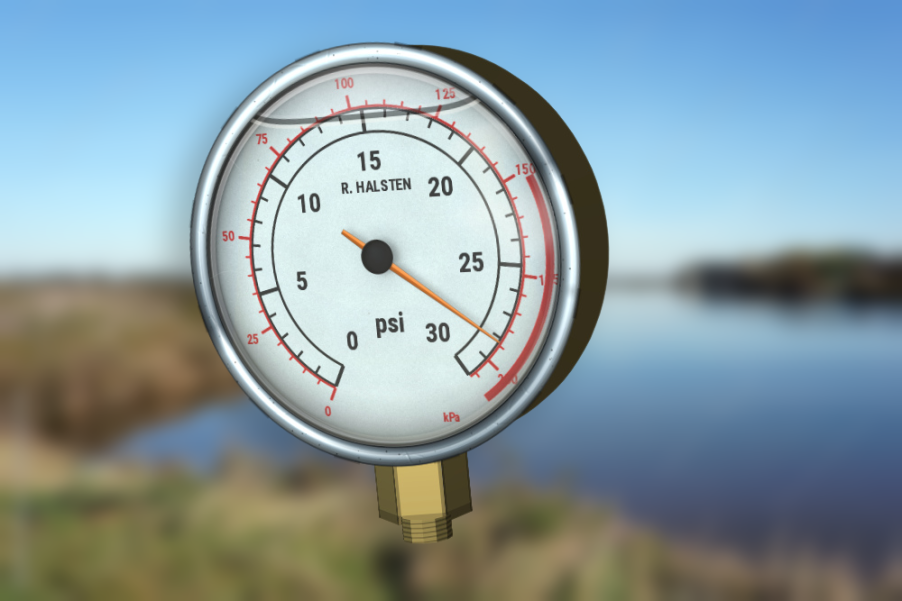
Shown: 28 psi
